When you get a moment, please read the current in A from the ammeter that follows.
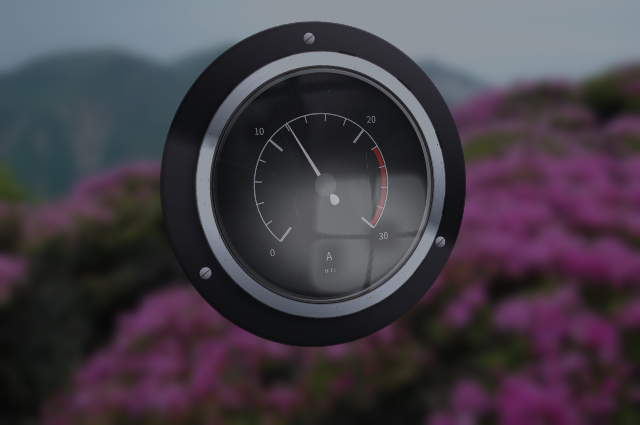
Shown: 12 A
